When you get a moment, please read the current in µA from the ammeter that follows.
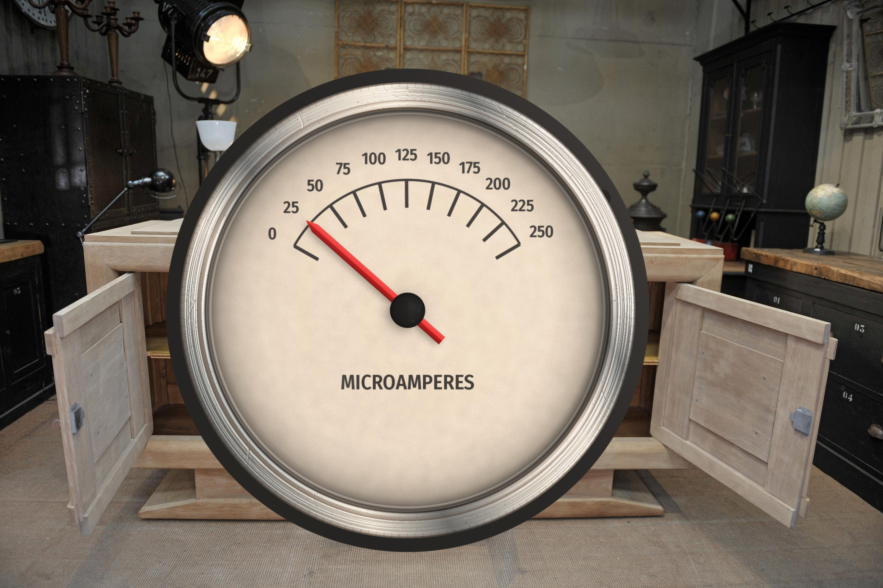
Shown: 25 µA
